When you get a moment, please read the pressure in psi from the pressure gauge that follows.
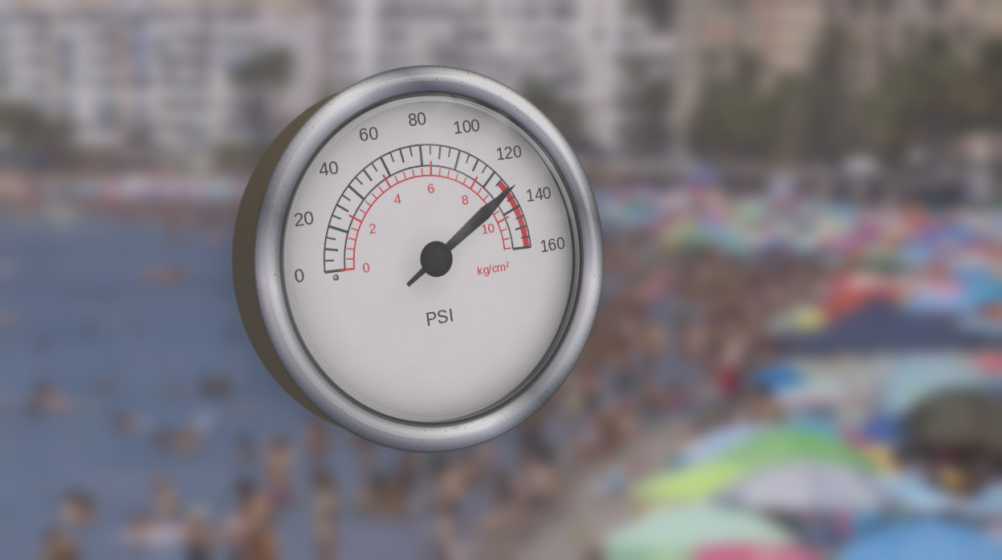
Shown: 130 psi
